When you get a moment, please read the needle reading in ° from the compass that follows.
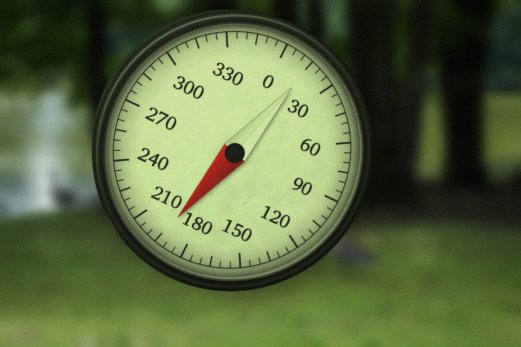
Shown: 195 °
